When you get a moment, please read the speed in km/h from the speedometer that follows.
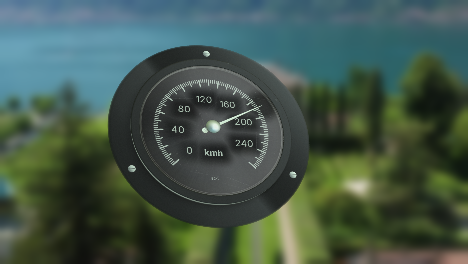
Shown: 190 km/h
